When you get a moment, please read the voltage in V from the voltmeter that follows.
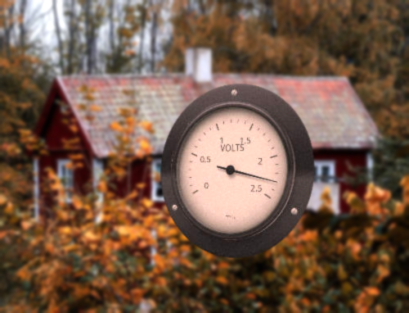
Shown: 2.3 V
